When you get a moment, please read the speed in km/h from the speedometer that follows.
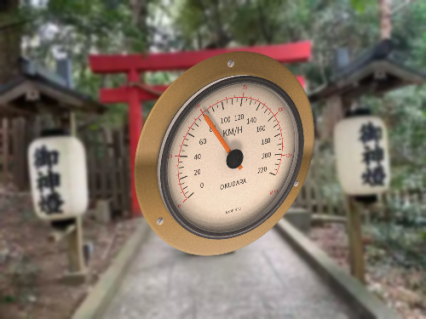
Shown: 80 km/h
